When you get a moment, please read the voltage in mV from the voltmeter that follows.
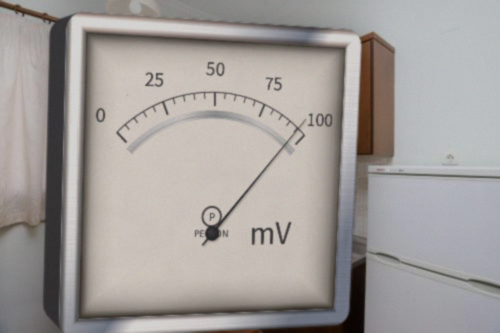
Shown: 95 mV
